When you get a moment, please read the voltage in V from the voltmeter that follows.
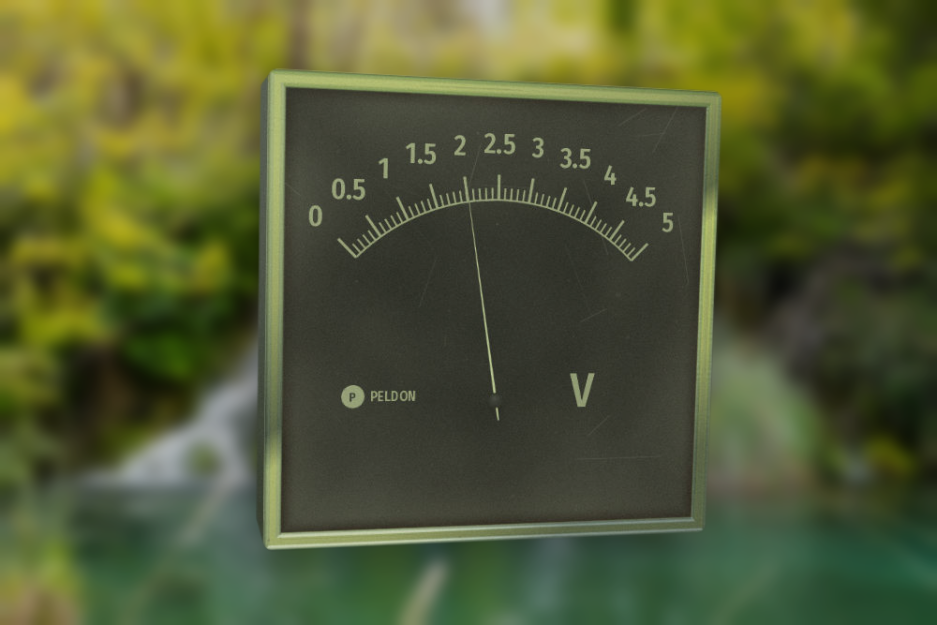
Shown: 2 V
